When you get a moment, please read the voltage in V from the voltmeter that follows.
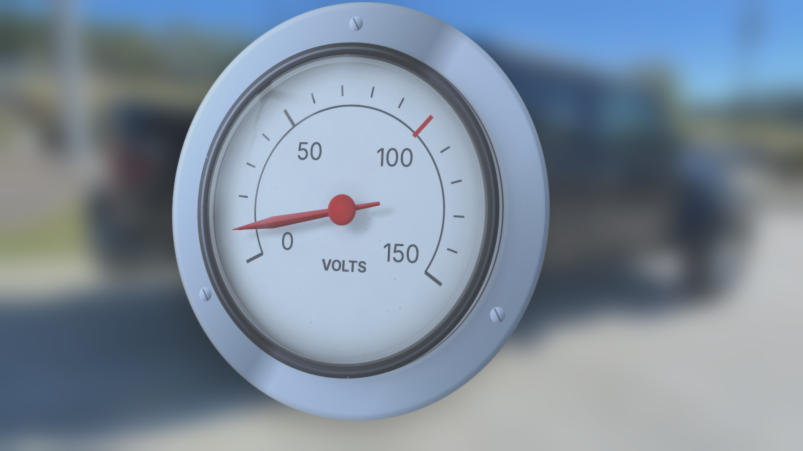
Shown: 10 V
